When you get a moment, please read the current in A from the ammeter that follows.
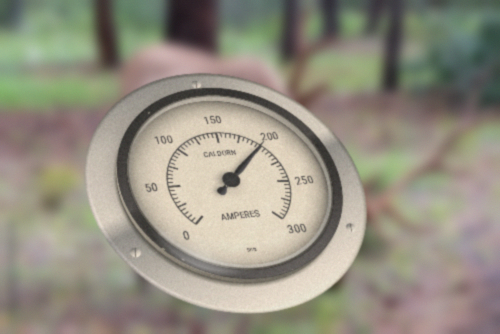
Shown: 200 A
